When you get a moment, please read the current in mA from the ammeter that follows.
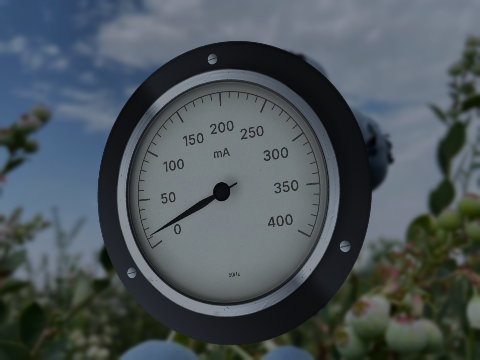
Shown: 10 mA
